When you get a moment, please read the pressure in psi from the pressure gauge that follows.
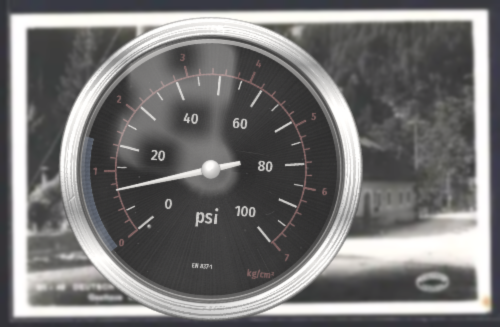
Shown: 10 psi
